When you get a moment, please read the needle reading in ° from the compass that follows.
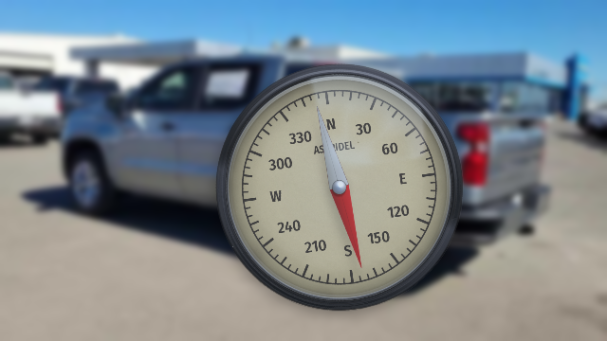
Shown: 172.5 °
